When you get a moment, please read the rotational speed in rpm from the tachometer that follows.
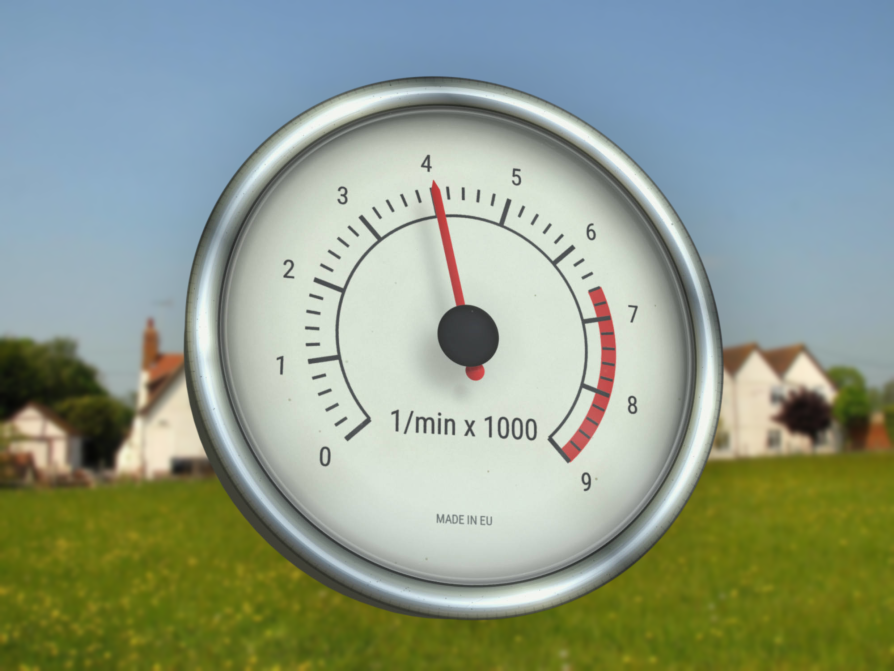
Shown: 4000 rpm
